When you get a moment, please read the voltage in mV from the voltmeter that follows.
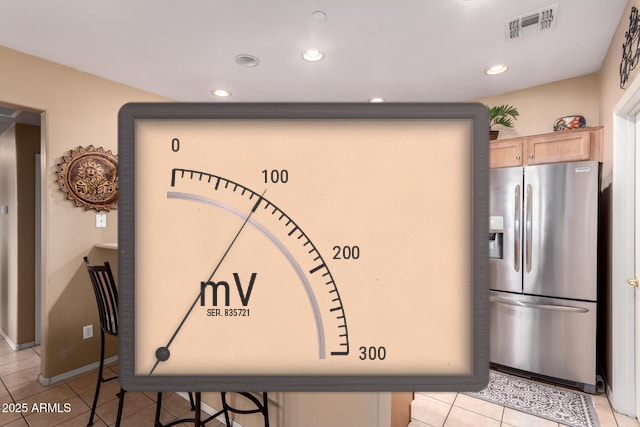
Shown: 100 mV
